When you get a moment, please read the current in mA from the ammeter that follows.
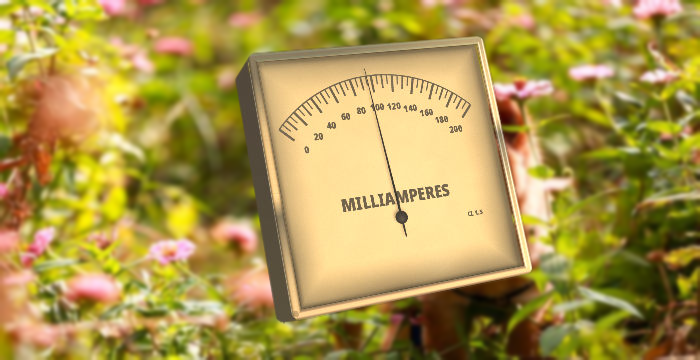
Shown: 95 mA
